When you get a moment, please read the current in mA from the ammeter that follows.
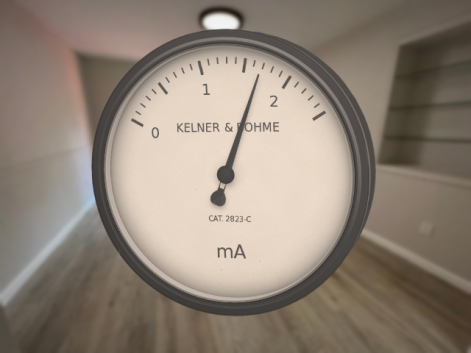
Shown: 1.7 mA
